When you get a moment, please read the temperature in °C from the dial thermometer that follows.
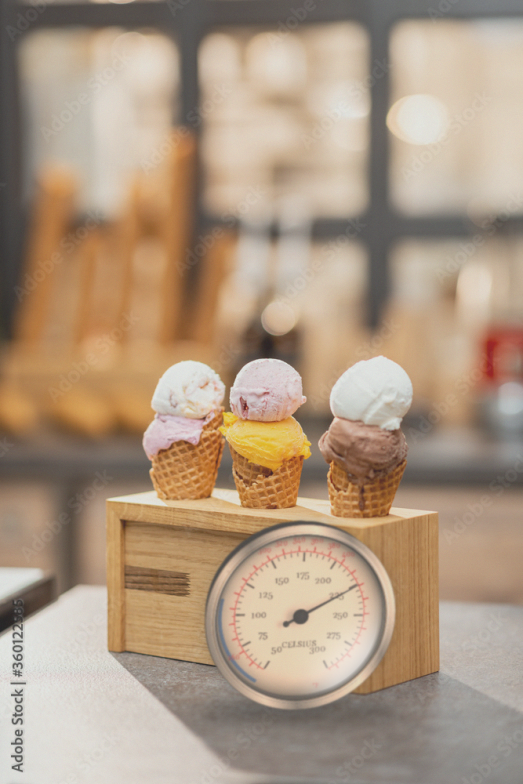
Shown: 225 °C
